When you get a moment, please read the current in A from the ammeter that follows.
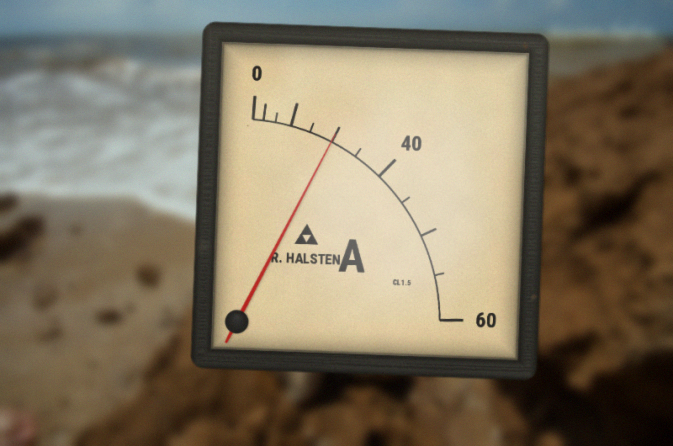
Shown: 30 A
